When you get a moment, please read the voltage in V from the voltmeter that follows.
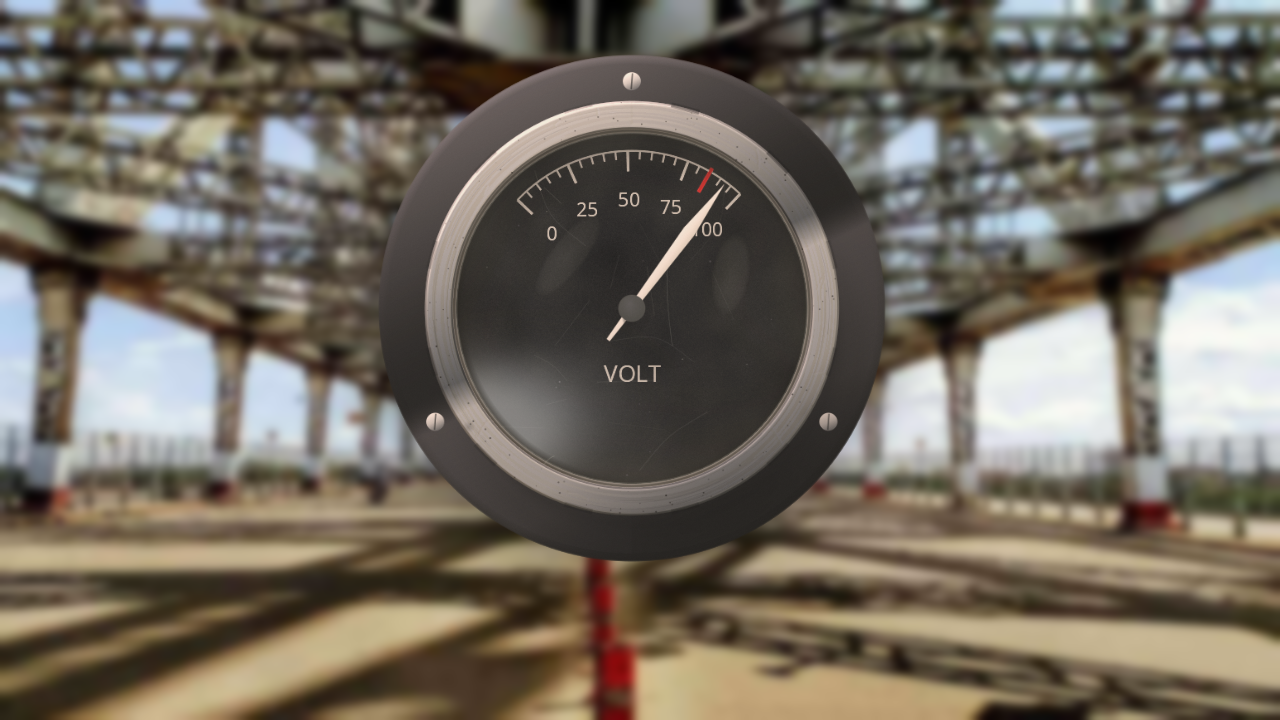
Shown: 92.5 V
